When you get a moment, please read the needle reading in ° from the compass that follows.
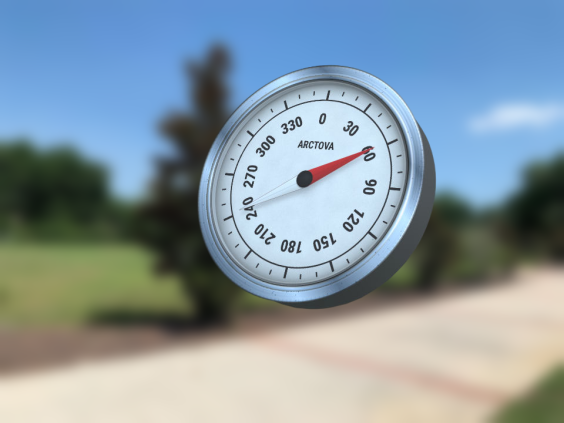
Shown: 60 °
